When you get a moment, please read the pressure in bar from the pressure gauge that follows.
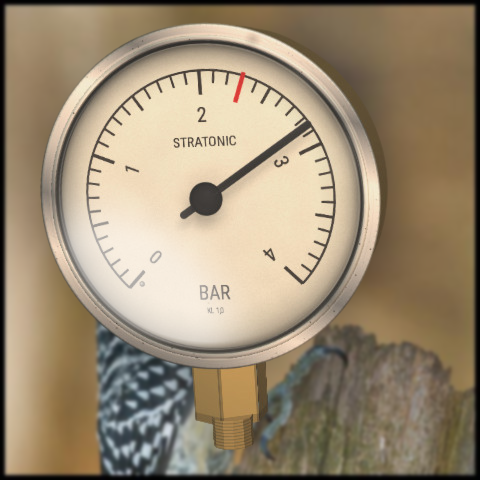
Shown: 2.85 bar
